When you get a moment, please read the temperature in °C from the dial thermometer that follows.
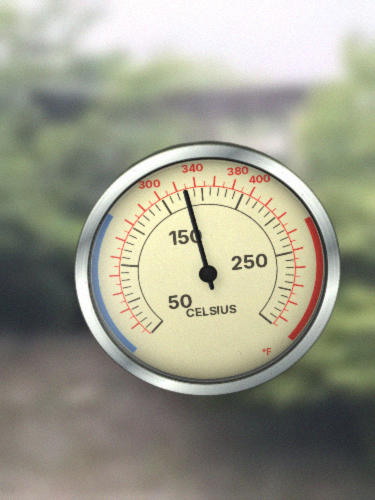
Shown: 165 °C
